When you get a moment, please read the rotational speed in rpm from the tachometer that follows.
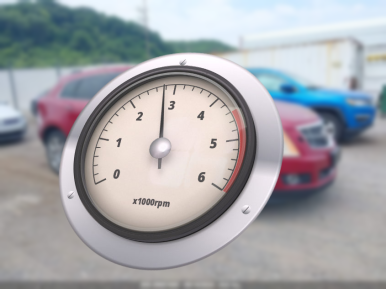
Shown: 2800 rpm
